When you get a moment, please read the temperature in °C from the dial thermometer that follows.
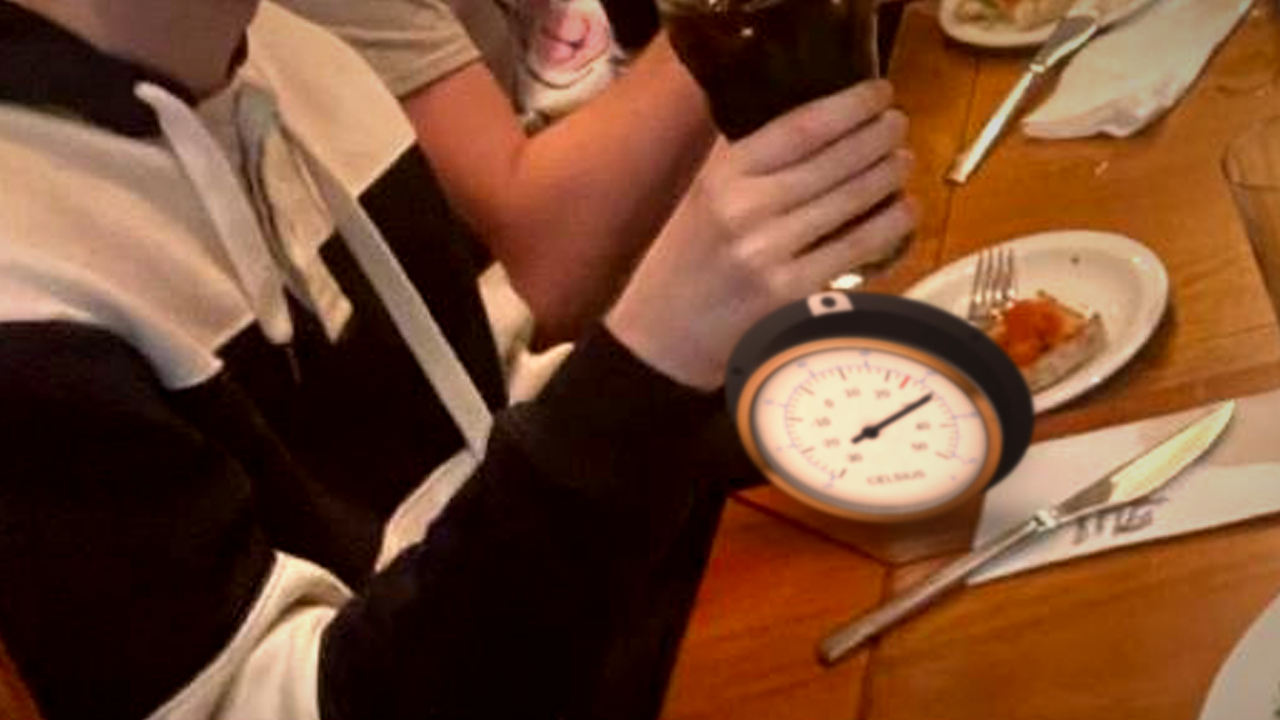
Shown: 30 °C
